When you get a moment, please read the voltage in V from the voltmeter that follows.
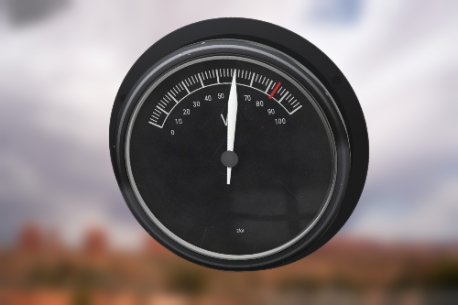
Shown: 60 V
